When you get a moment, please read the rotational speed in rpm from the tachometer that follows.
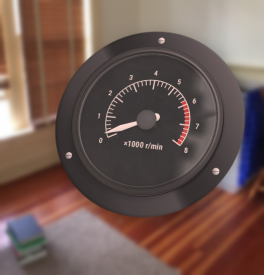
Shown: 200 rpm
